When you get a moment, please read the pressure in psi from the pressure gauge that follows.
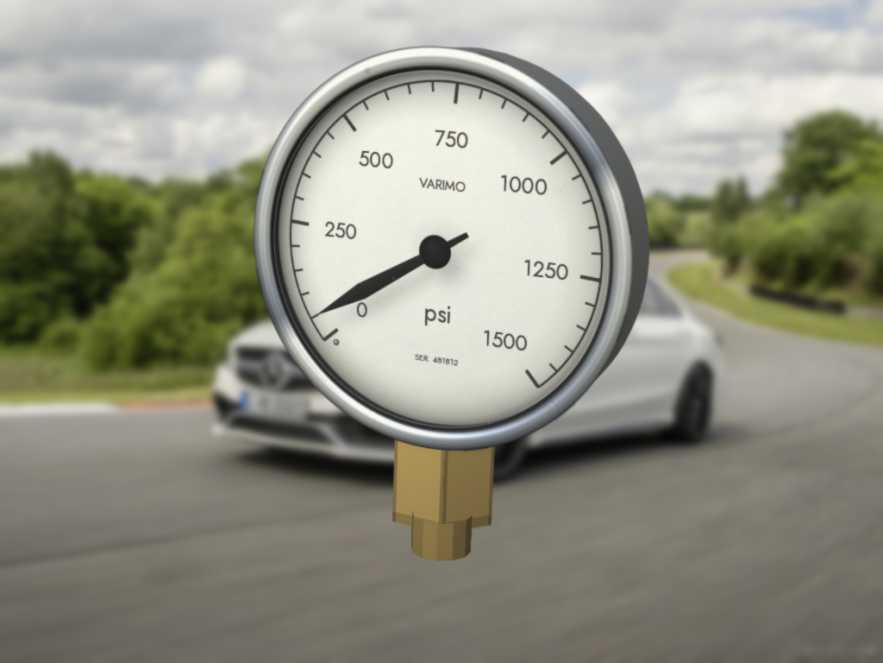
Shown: 50 psi
